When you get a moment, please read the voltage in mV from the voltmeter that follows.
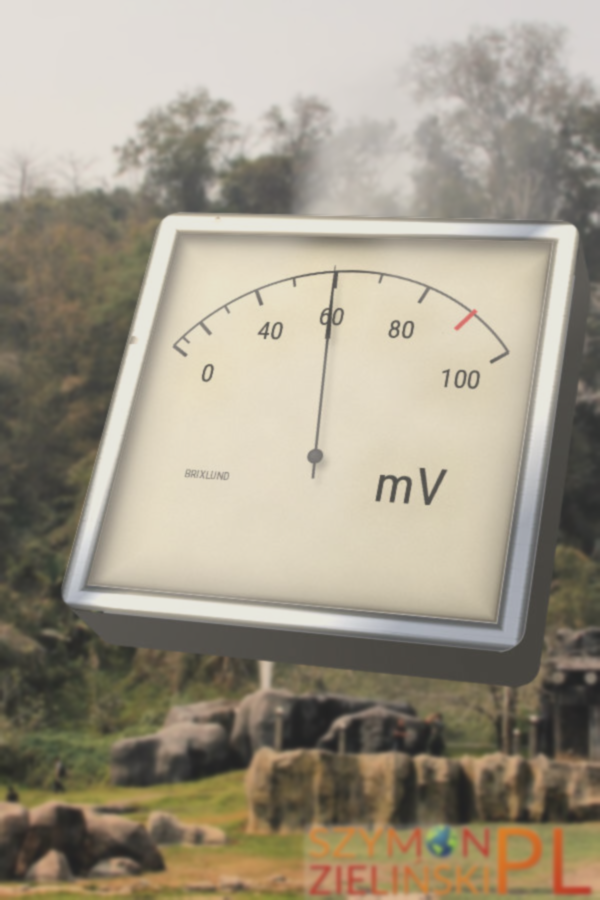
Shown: 60 mV
